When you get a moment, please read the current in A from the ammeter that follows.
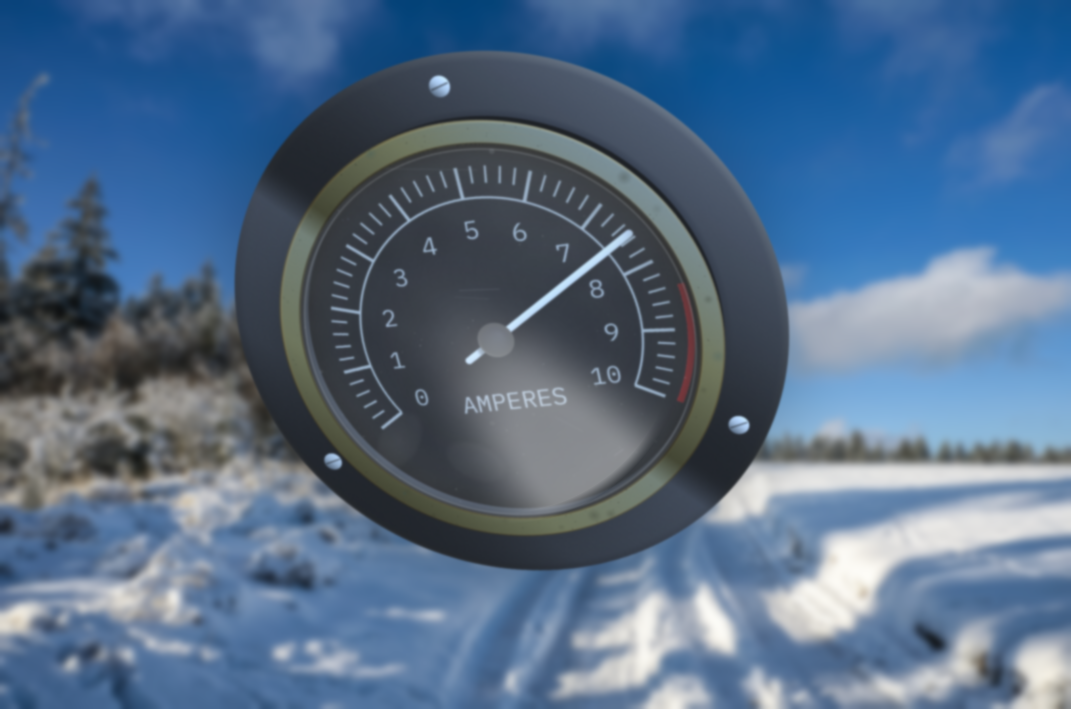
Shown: 7.5 A
